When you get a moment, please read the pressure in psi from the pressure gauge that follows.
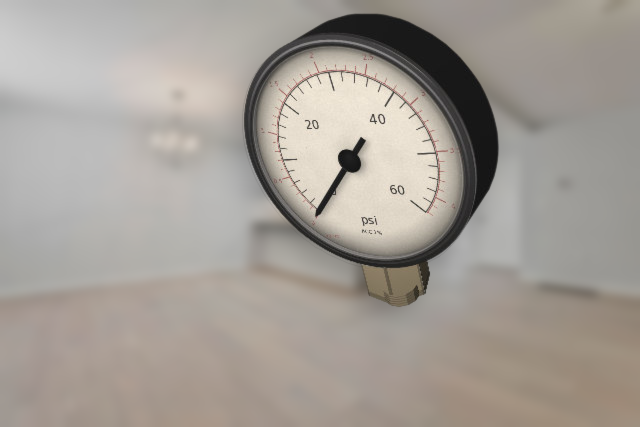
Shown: 0 psi
